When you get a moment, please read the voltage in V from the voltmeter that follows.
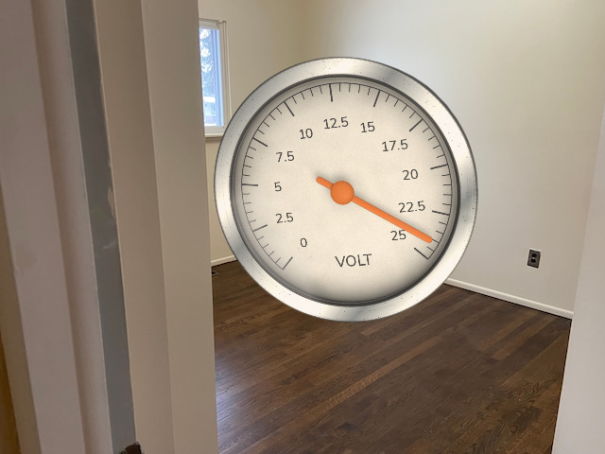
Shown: 24 V
